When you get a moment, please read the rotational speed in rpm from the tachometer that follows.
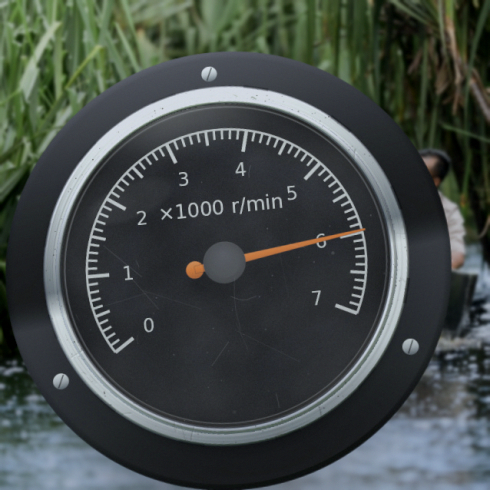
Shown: 6000 rpm
